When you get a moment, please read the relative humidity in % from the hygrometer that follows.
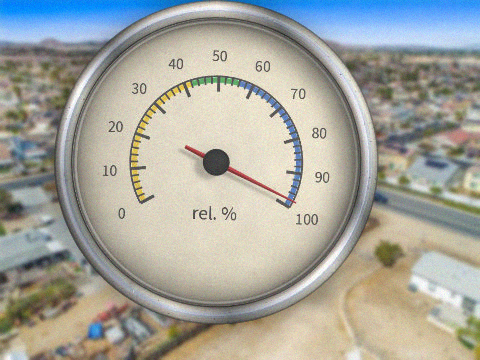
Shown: 98 %
